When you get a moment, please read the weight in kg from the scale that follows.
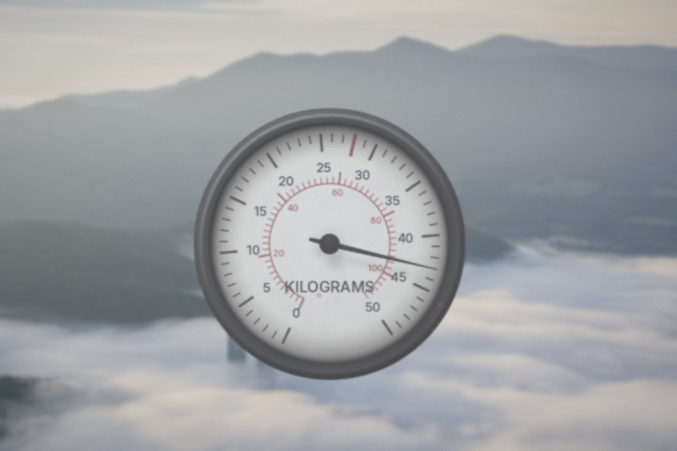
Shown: 43 kg
